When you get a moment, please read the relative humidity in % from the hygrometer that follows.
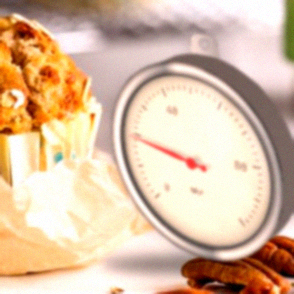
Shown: 20 %
